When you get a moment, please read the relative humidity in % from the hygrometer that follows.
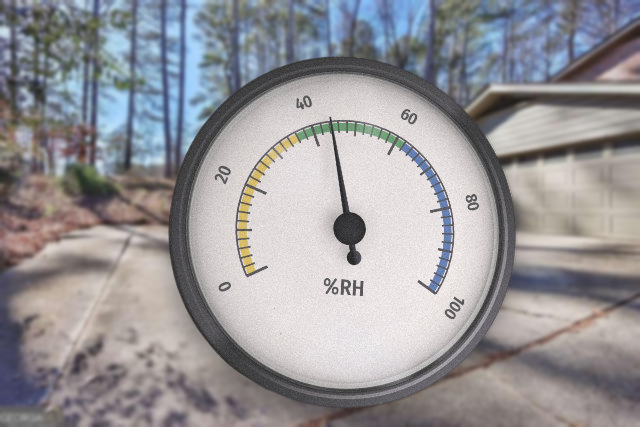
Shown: 44 %
